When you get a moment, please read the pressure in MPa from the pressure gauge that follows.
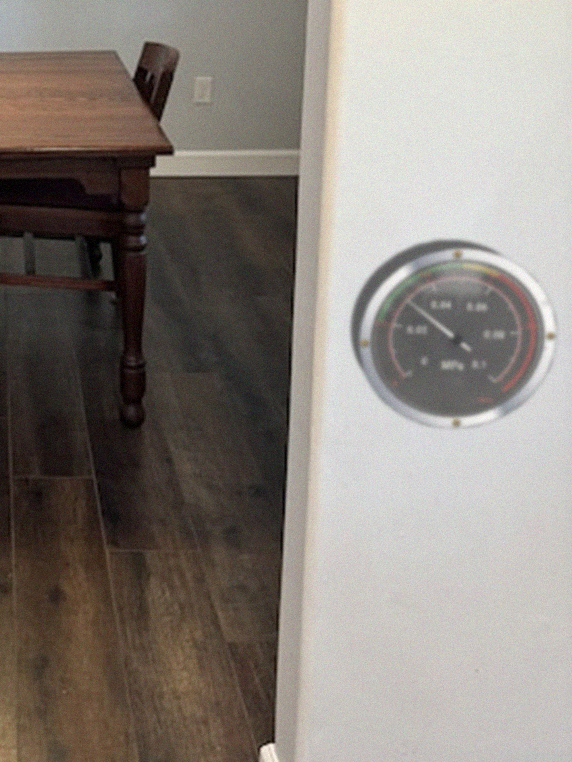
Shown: 0.03 MPa
